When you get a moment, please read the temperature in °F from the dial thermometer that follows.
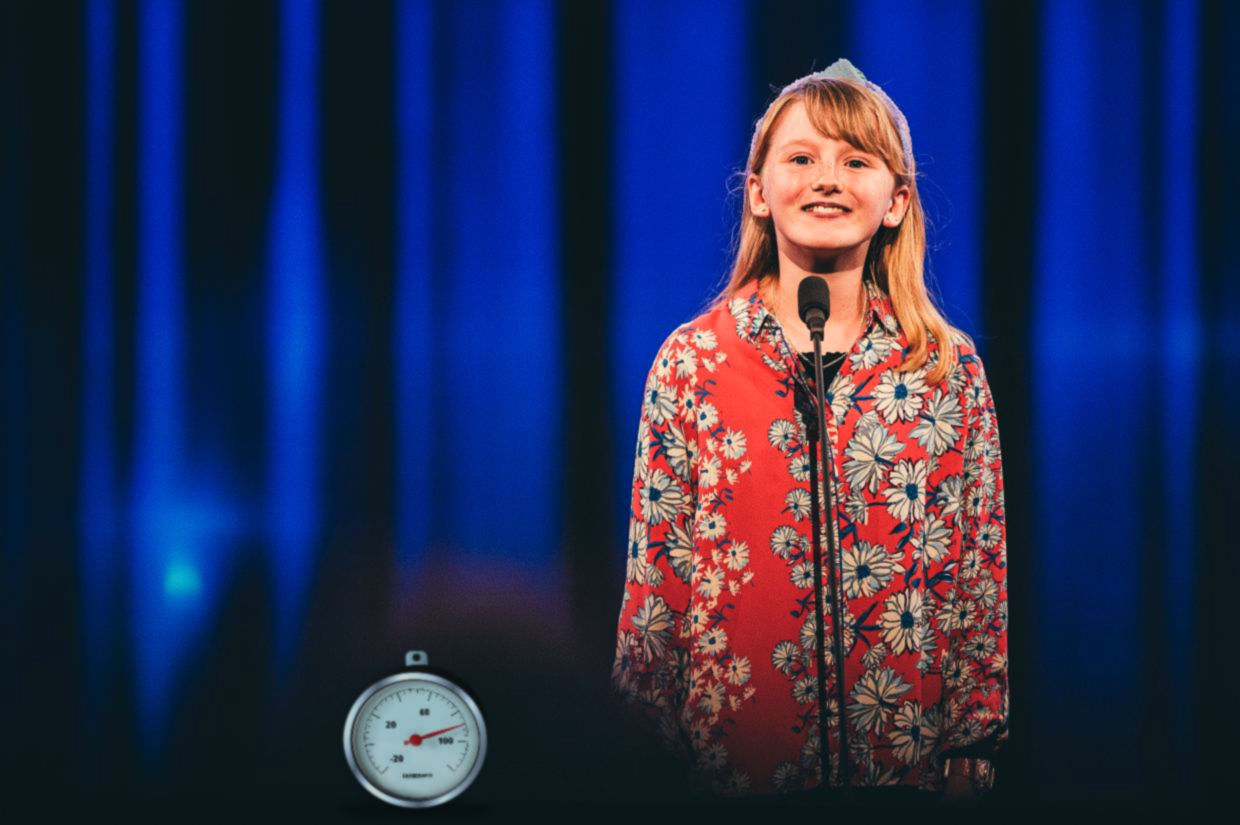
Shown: 88 °F
